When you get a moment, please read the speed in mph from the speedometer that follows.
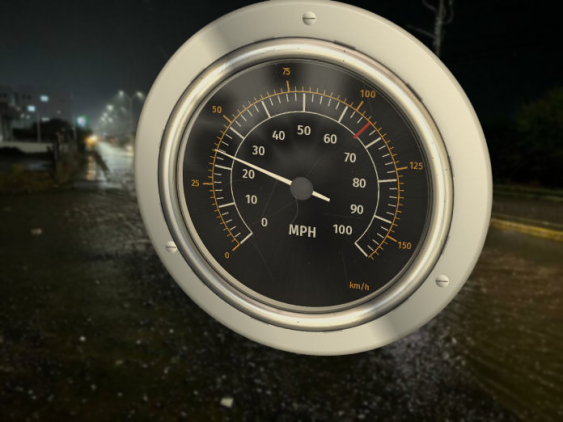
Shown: 24 mph
